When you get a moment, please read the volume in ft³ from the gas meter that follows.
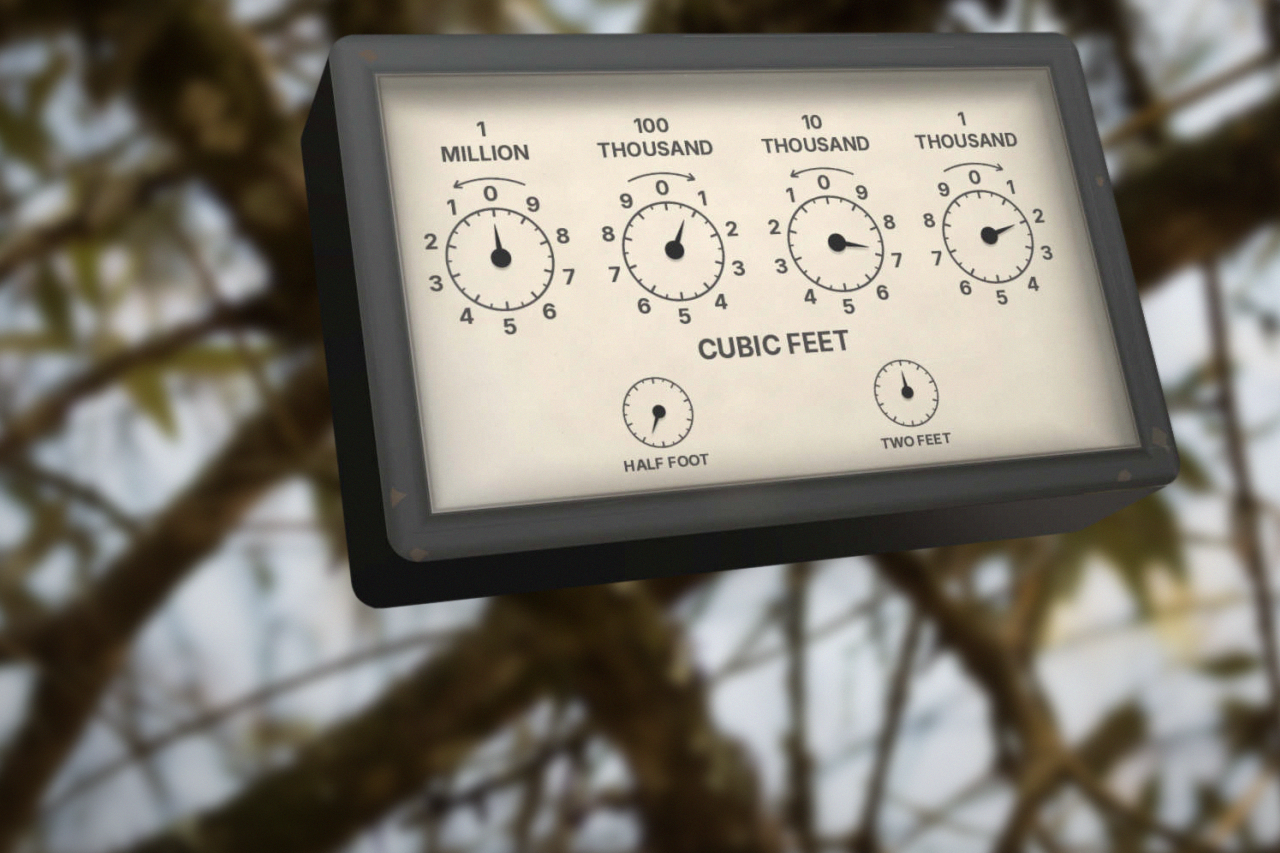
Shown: 7200 ft³
